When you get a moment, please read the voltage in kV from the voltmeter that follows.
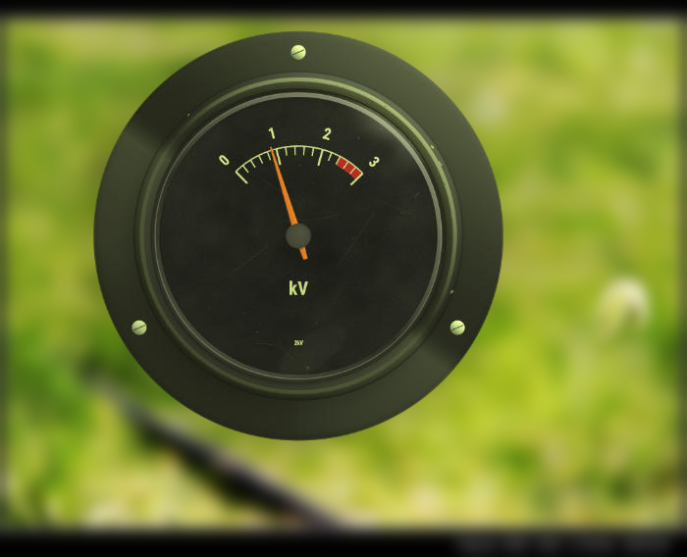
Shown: 0.9 kV
